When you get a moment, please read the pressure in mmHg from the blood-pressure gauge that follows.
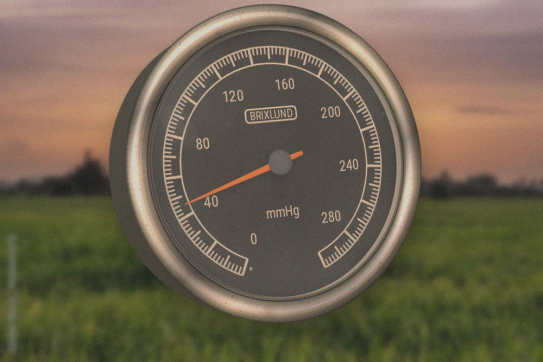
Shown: 46 mmHg
